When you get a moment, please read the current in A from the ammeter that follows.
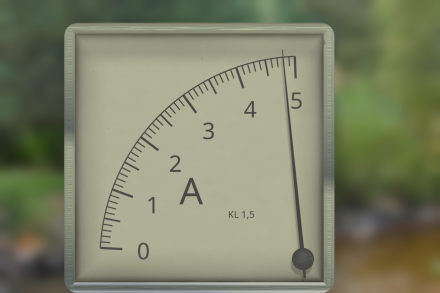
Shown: 4.8 A
